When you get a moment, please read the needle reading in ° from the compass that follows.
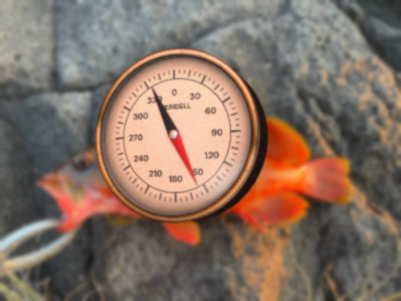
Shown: 155 °
